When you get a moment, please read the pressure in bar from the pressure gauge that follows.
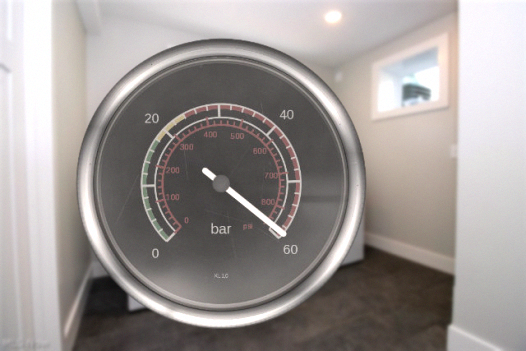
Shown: 59 bar
